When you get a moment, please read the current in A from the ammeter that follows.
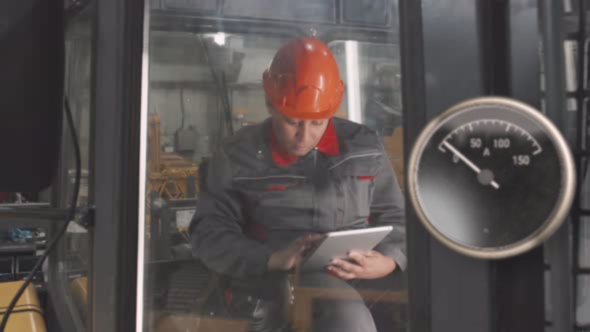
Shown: 10 A
